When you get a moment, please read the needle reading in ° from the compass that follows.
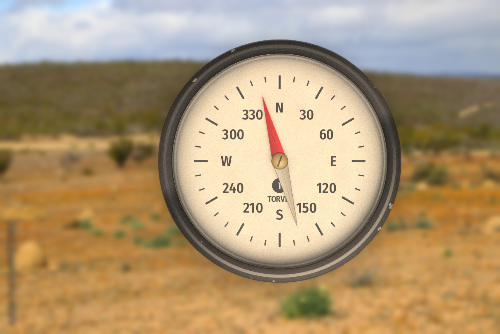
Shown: 345 °
